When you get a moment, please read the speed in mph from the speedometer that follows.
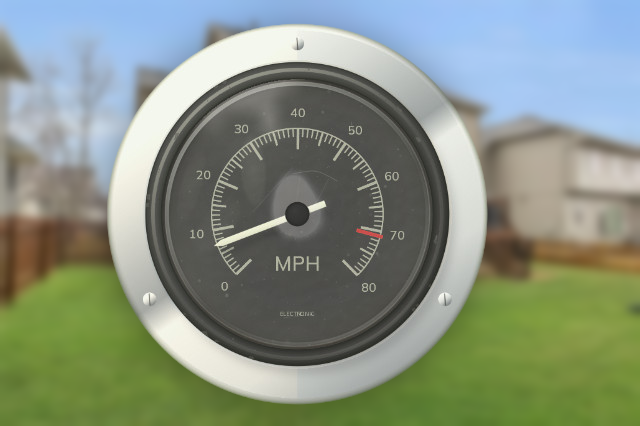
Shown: 7 mph
